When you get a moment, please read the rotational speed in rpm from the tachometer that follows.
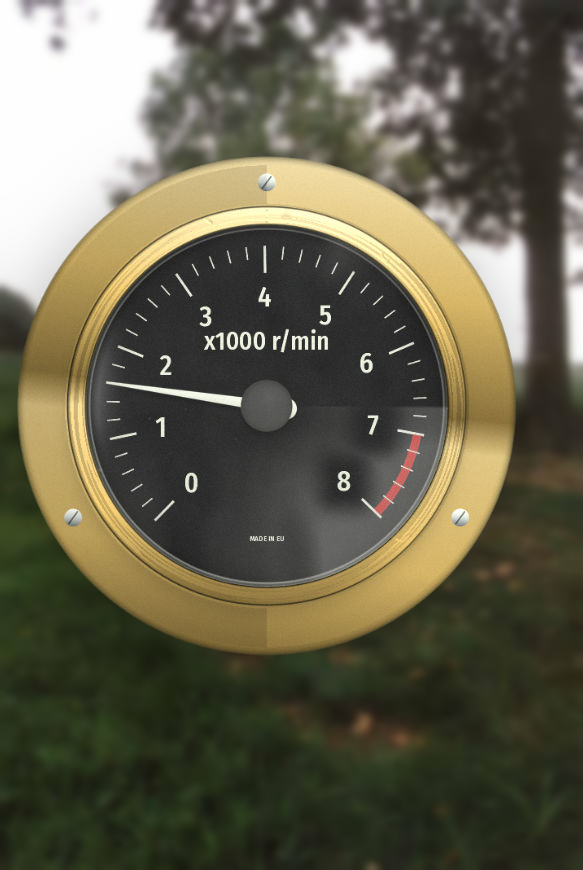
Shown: 1600 rpm
